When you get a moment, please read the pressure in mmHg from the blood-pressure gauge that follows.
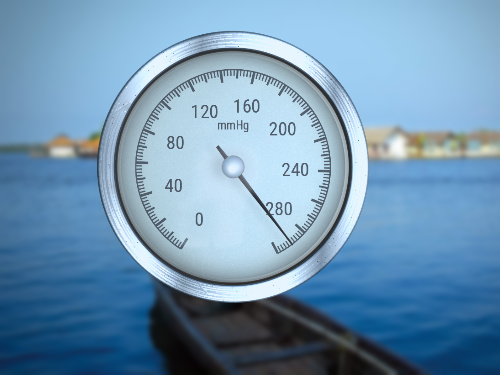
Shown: 290 mmHg
